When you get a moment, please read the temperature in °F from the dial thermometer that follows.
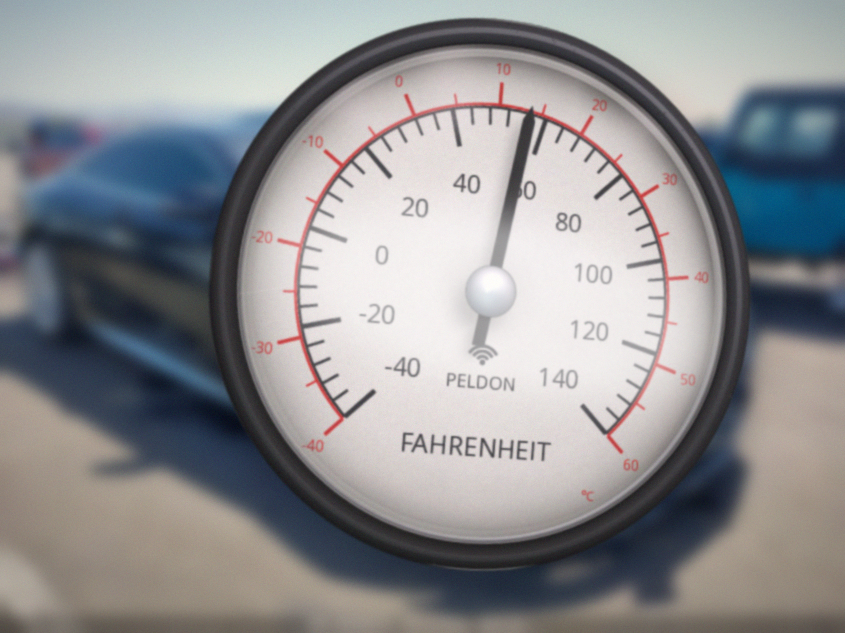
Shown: 56 °F
